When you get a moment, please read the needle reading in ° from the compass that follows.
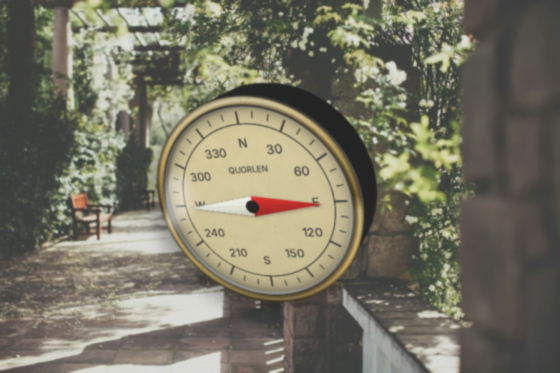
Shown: 90 °
